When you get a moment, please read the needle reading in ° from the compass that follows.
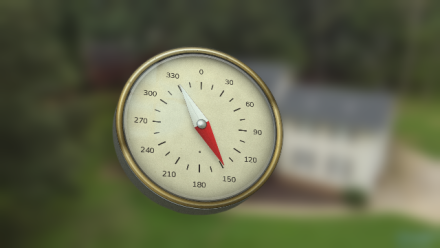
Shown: 150 °
